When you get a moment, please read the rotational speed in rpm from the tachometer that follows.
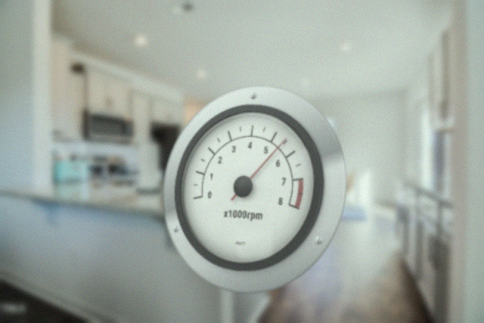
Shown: 5500 rpm
